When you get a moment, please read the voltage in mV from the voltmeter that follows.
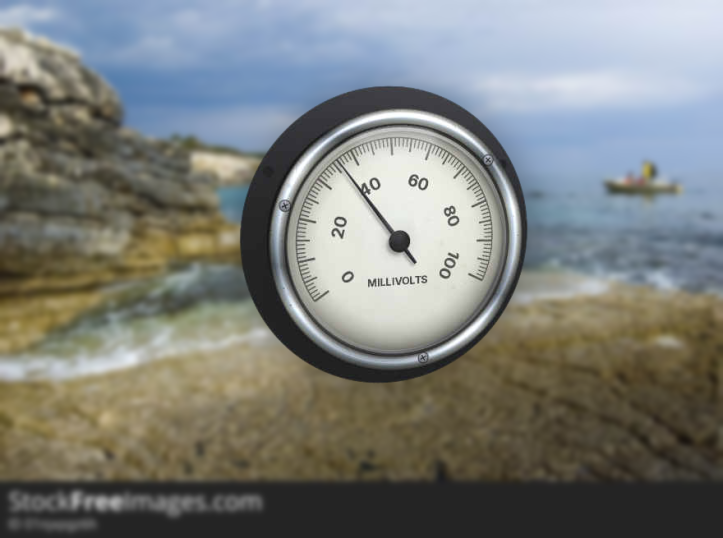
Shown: 36 mV
